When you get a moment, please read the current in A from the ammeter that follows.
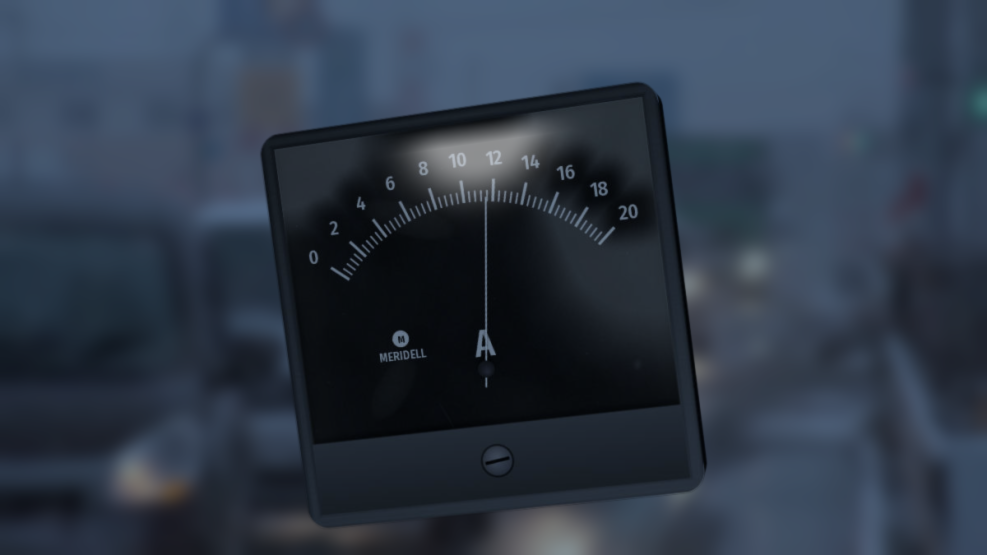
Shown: 11.6 A
